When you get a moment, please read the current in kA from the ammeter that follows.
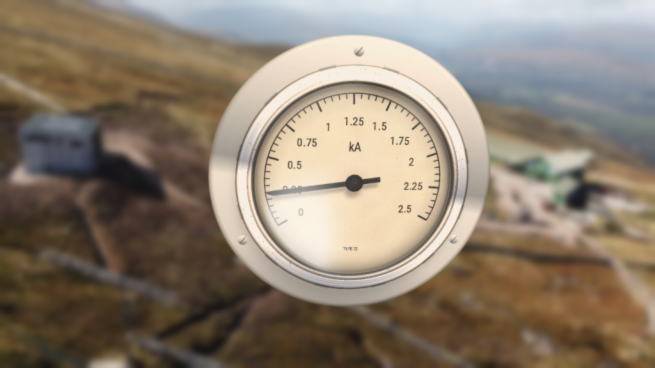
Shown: 0.25 kA
